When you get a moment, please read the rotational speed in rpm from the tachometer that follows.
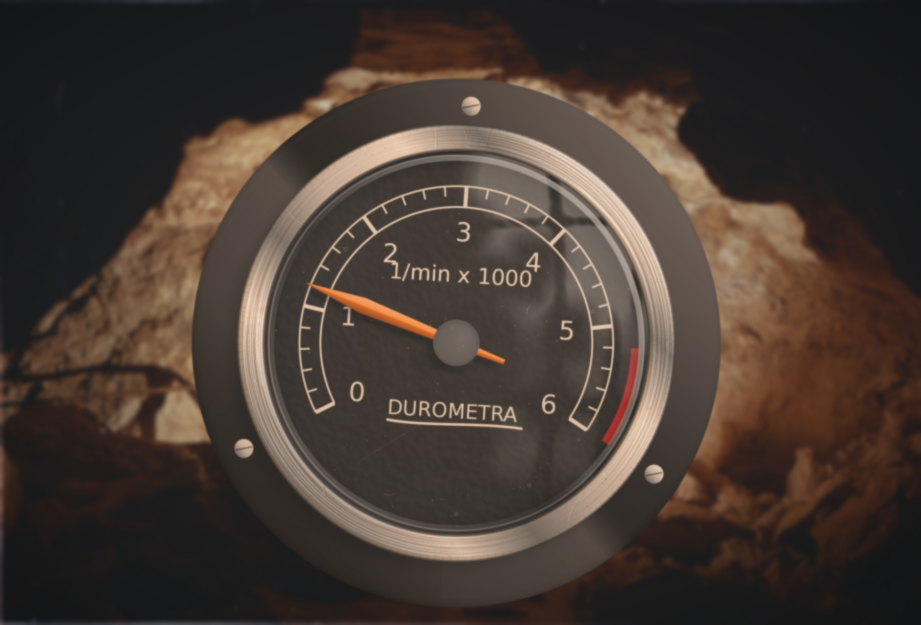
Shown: 1200 rpm
